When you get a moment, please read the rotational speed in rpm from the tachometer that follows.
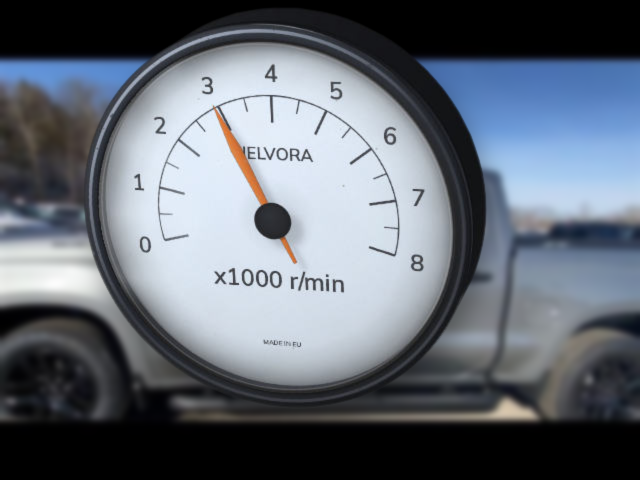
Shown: 3000 rpm
